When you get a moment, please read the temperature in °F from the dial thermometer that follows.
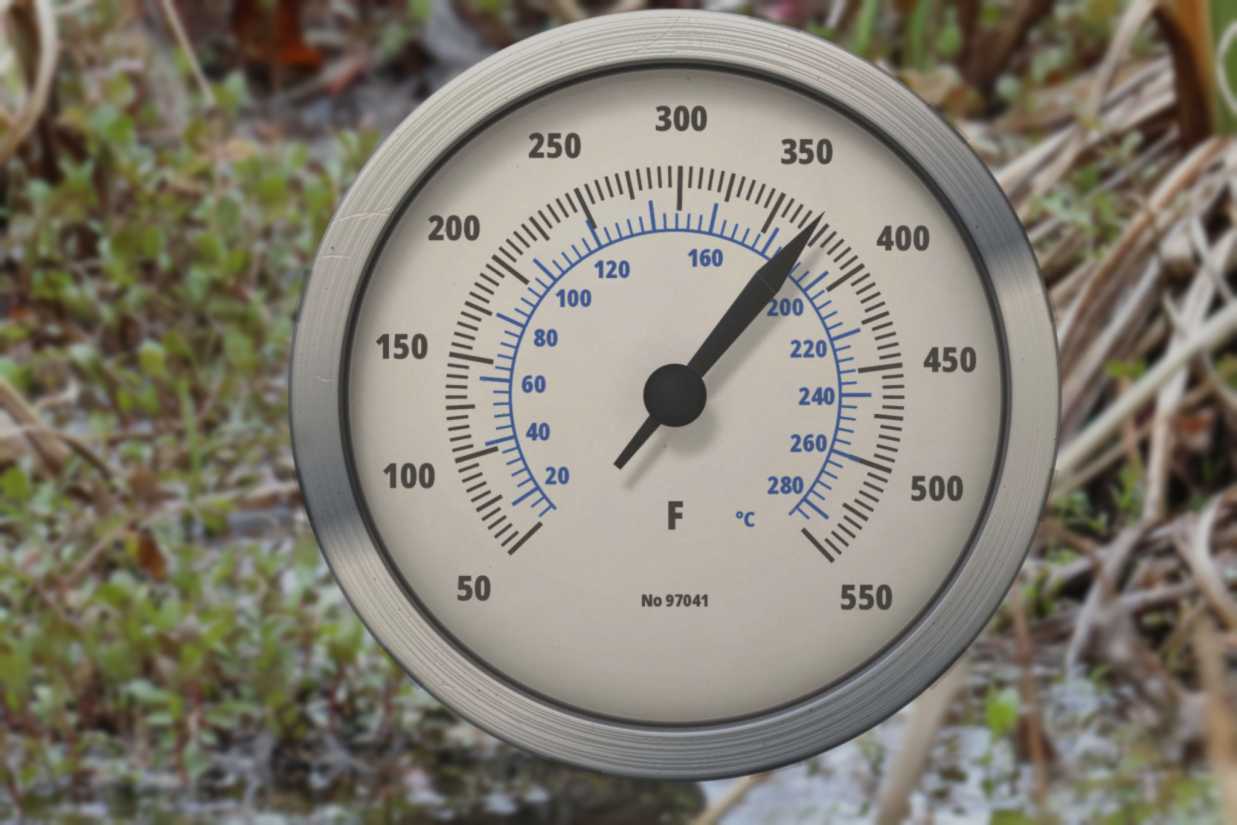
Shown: 370 °F
